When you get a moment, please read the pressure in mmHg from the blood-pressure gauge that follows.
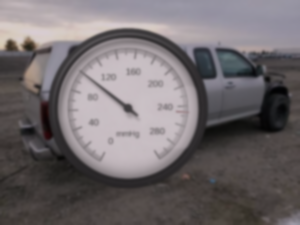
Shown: 100 mmHg
